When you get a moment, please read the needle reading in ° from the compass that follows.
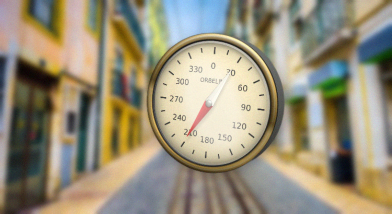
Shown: 210 °
